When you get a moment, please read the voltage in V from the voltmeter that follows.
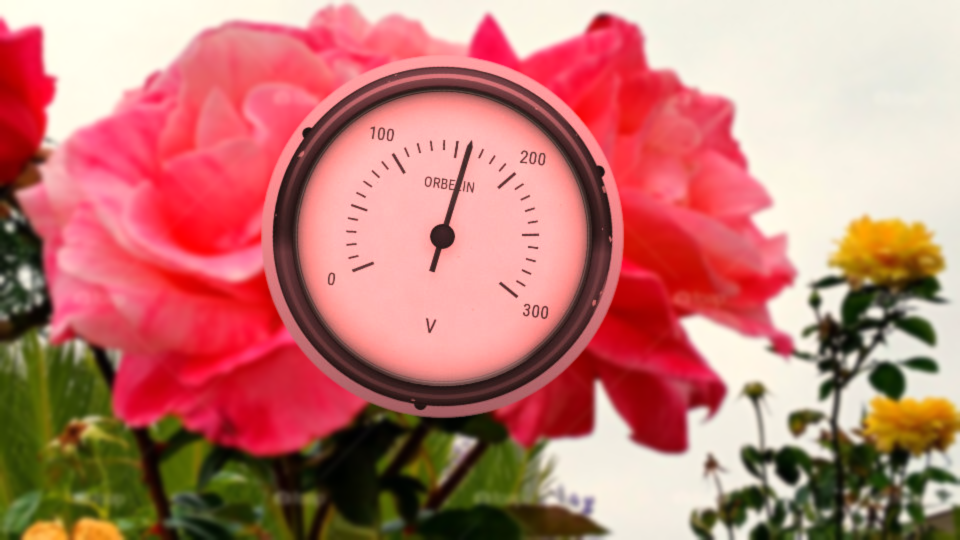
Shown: 160 V
